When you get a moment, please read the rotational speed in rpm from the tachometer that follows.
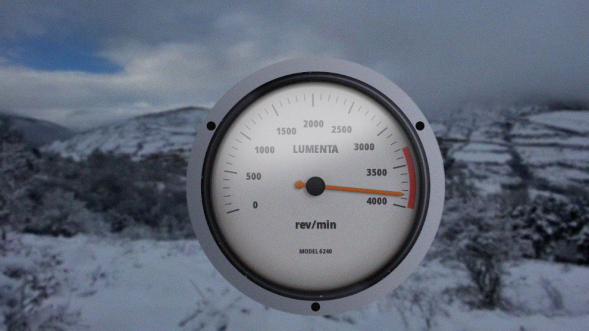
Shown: 3850 rpm
